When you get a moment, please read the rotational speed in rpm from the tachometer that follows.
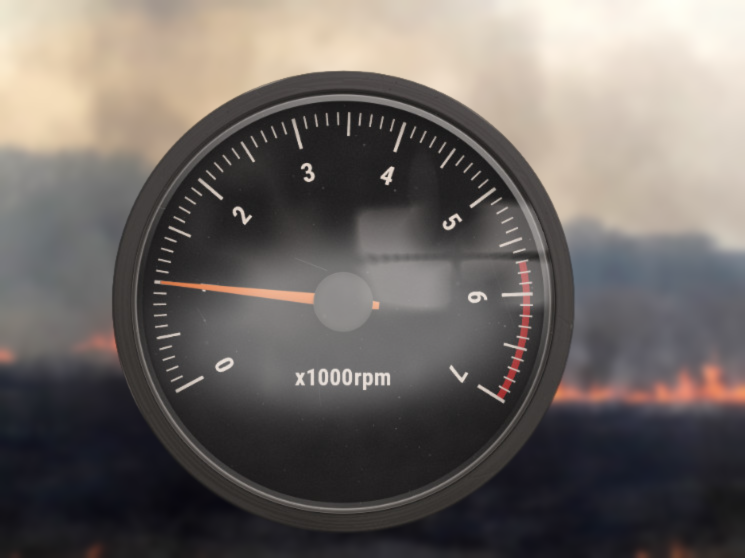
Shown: 1000 rpm
